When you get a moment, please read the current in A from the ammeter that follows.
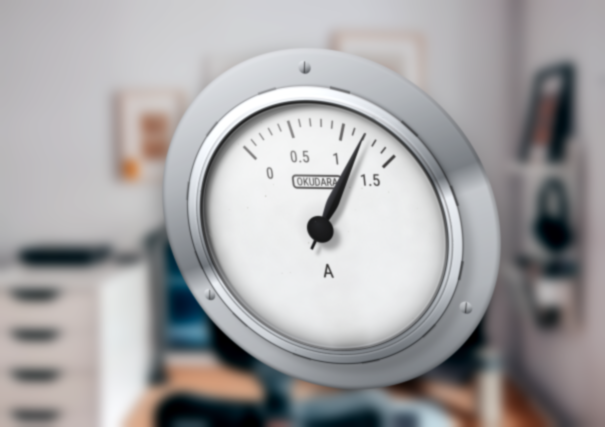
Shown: 1.2 A
